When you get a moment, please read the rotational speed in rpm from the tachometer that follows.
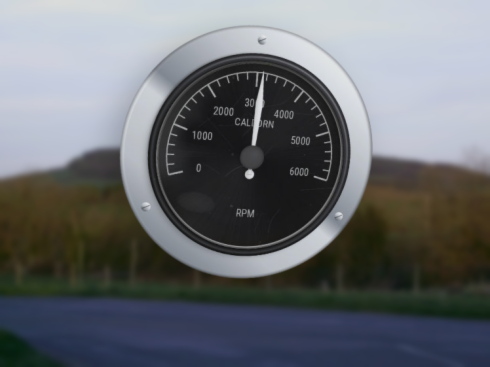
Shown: 3100 rpm
